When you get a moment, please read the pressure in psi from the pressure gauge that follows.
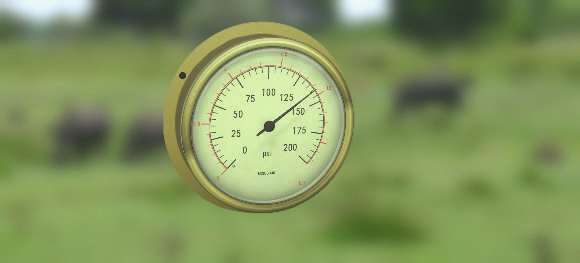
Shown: 140 psi
